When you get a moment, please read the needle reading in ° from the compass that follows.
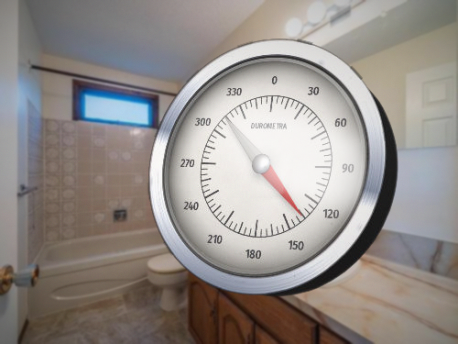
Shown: 135 °
